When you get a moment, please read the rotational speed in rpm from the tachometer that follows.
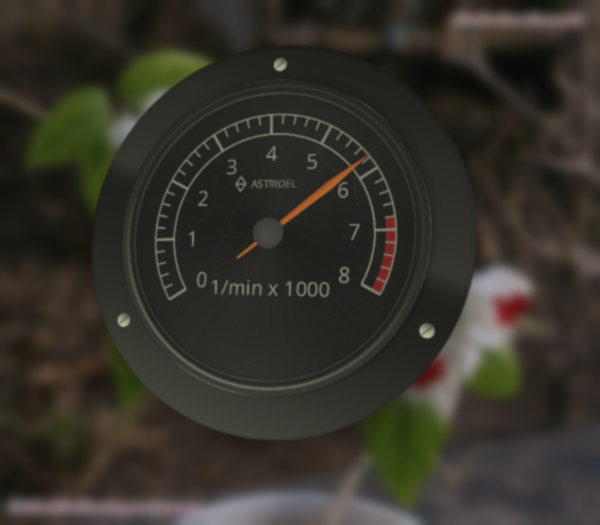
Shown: 5800 rpm
